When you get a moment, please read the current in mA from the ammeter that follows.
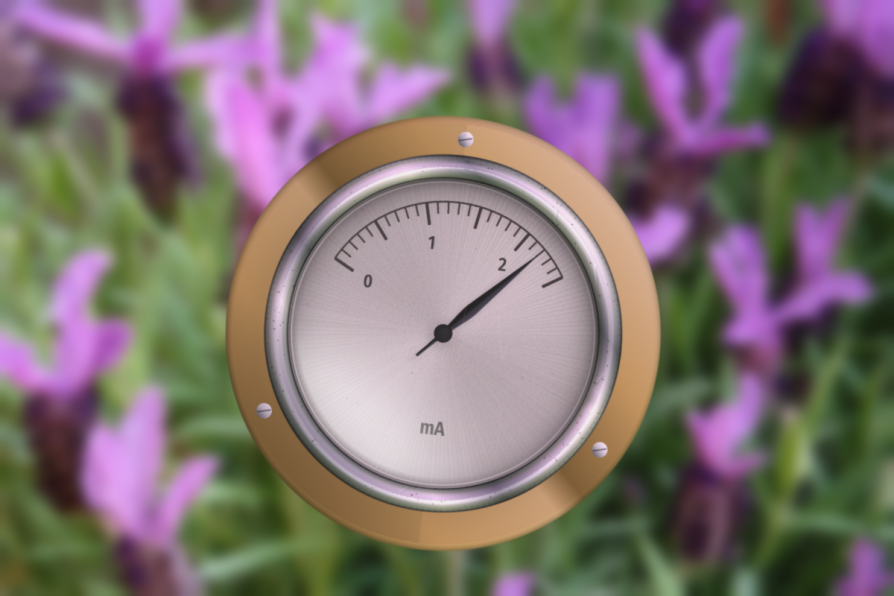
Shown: 2.2 mA
